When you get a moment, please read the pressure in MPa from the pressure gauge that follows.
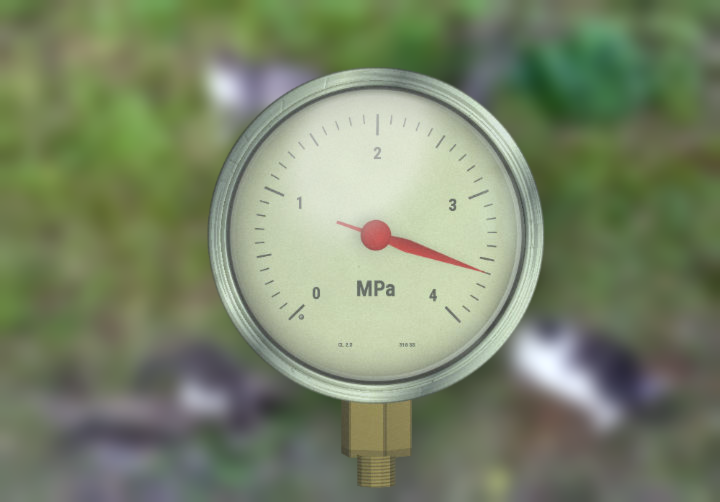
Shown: 3.6 MPa
